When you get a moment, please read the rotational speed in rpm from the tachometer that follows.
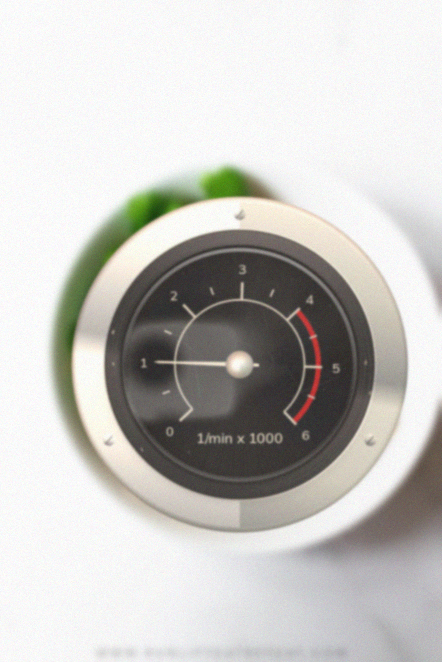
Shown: 1000 rpm
